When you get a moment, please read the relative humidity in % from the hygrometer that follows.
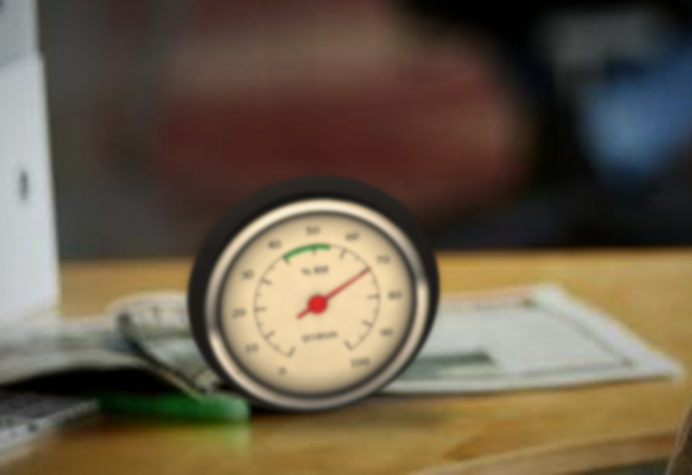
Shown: 70 %
